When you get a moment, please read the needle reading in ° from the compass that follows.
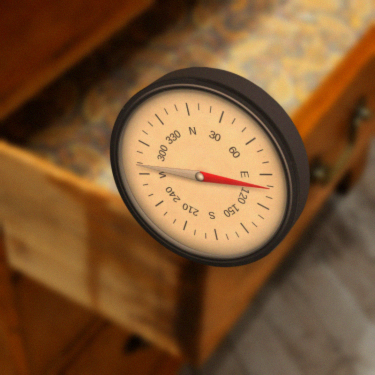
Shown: 100 °
